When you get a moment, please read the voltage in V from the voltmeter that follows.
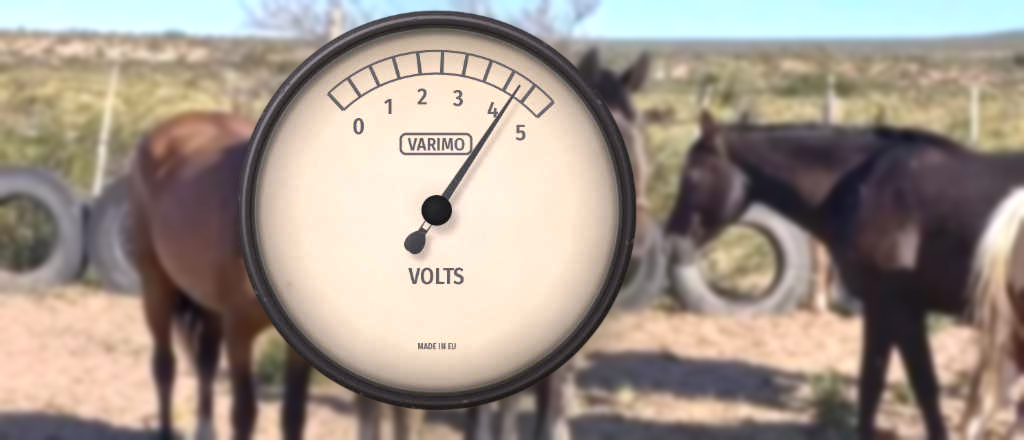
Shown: 4.25 V
